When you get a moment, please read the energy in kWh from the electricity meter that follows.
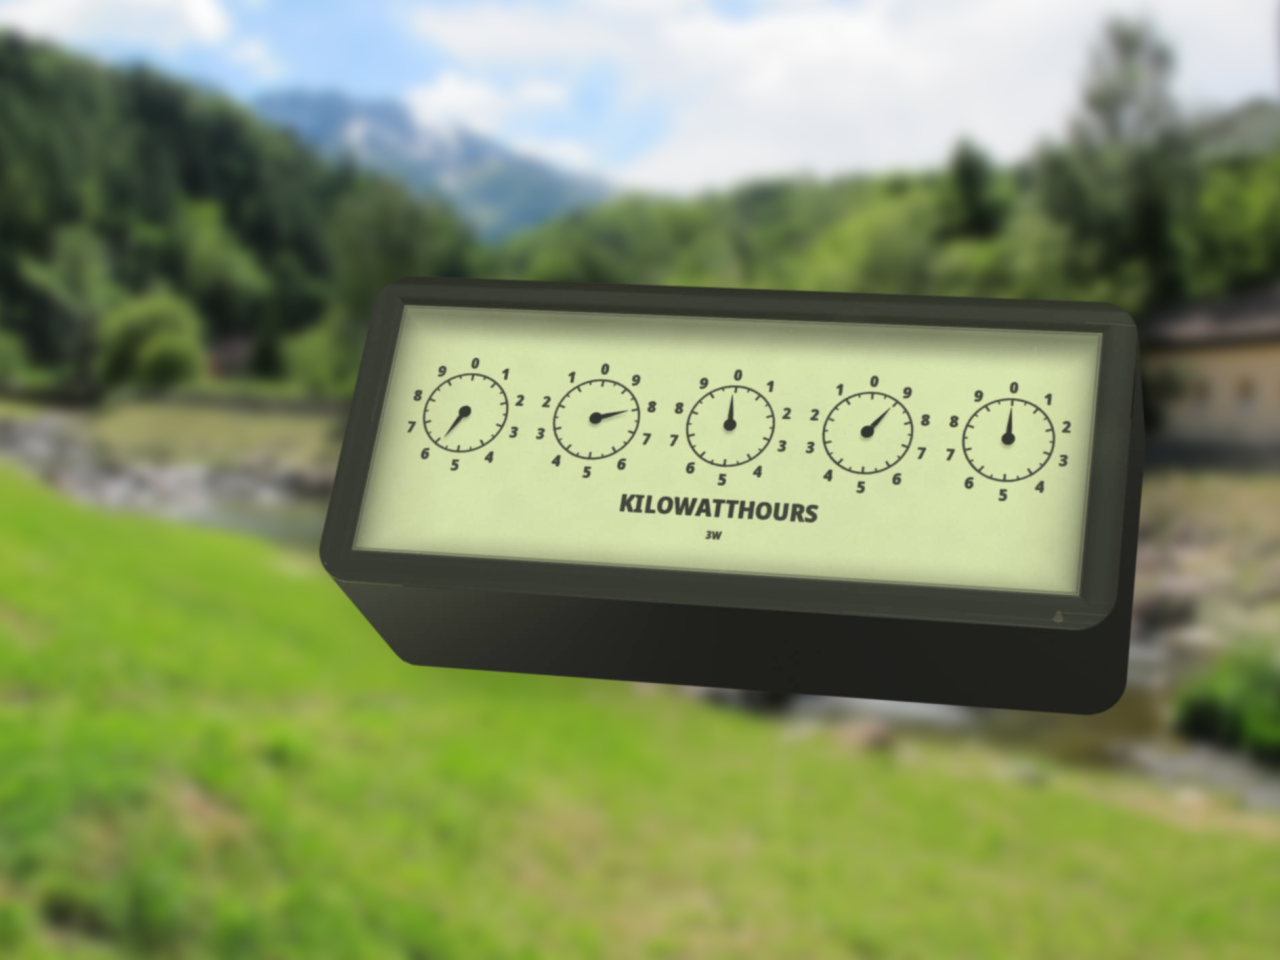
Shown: 57990 kWh
